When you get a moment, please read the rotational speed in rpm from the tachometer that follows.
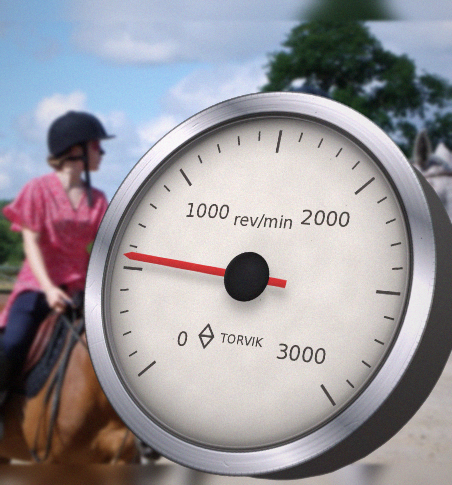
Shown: 550 rpm
